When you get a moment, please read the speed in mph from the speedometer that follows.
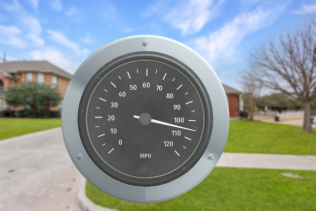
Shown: 105 mph
